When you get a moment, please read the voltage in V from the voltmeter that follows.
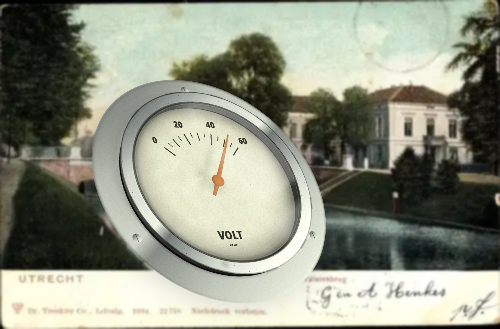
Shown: 50 V
